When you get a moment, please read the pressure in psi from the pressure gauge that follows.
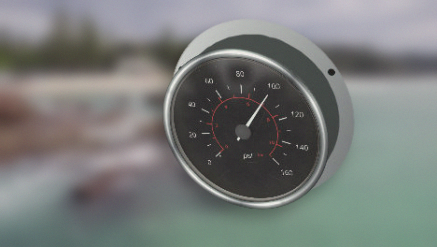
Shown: 100 psi
